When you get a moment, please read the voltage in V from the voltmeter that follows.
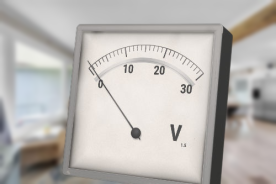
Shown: 1 V
